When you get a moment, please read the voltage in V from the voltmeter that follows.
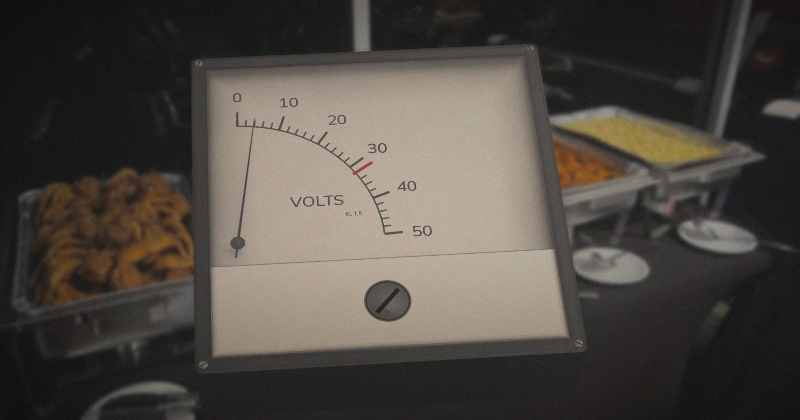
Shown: 4 V
